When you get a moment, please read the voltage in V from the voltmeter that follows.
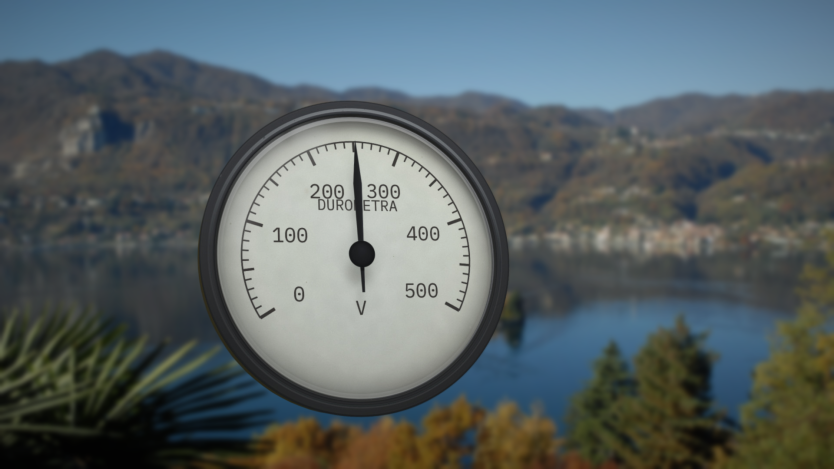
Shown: 250 V
